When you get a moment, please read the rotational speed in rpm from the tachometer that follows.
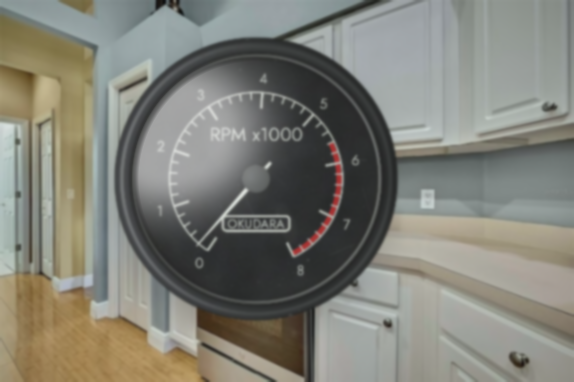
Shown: 200 rpm
